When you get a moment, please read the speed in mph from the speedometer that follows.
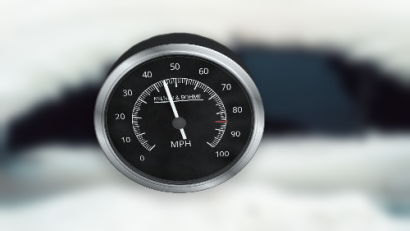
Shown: 45 mph
